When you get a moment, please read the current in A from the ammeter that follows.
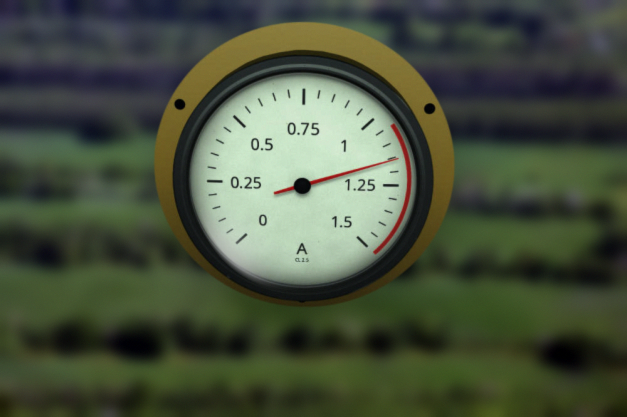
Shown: 1.15 A
